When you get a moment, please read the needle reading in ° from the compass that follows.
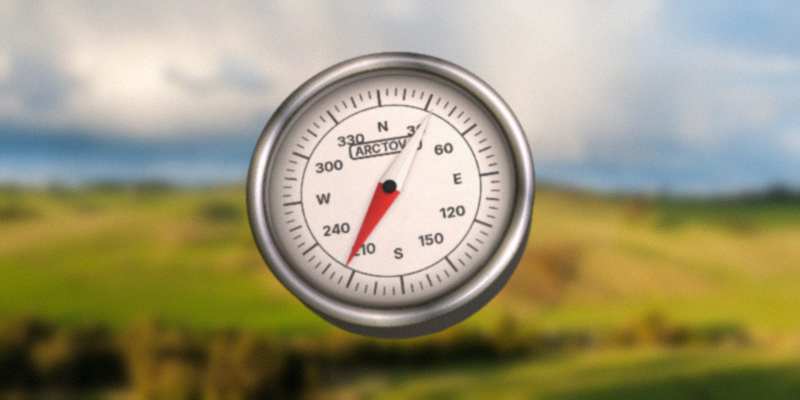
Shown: 215 °
